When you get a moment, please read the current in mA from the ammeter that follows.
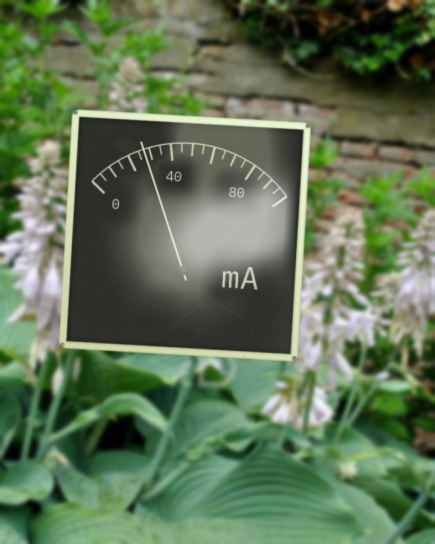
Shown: 27.5 mA
